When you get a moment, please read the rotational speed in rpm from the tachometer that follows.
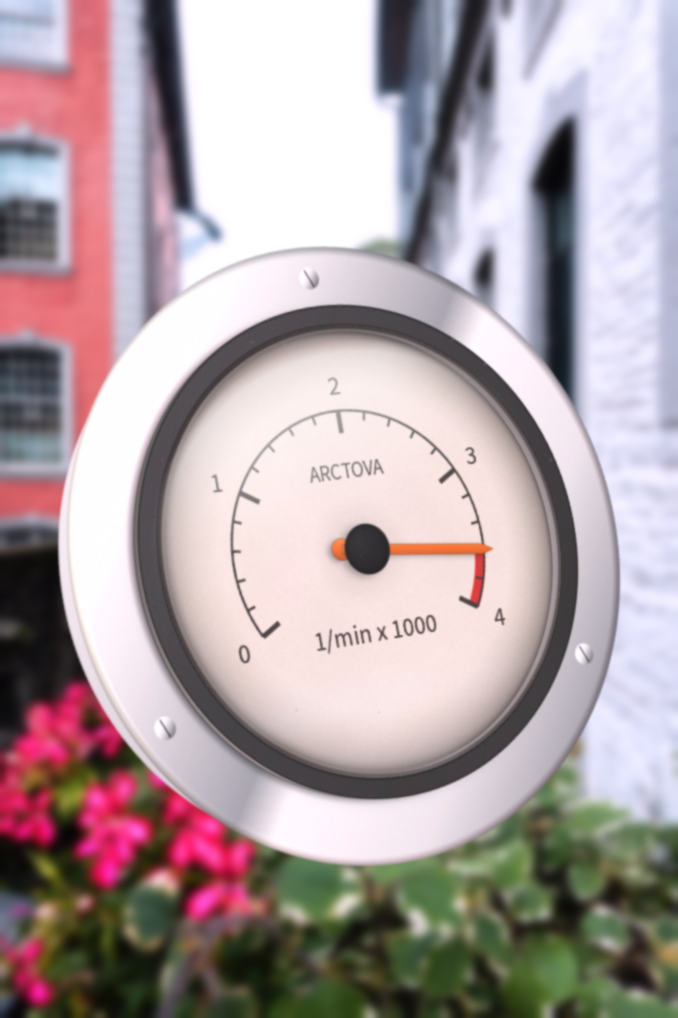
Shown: 3600 rpm
